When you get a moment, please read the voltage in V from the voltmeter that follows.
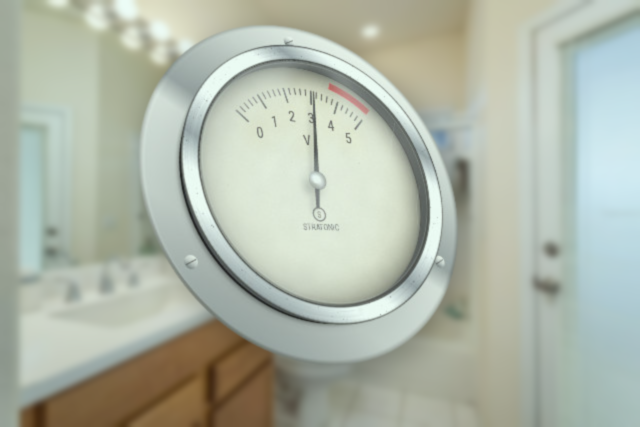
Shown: 3 V
